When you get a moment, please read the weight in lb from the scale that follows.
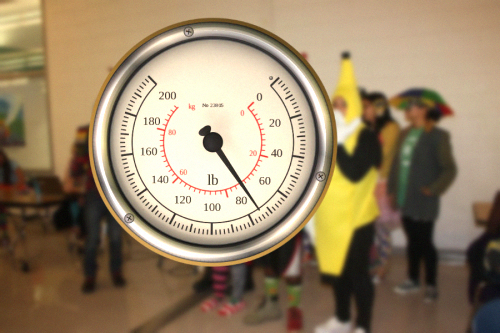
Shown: 74 lb
